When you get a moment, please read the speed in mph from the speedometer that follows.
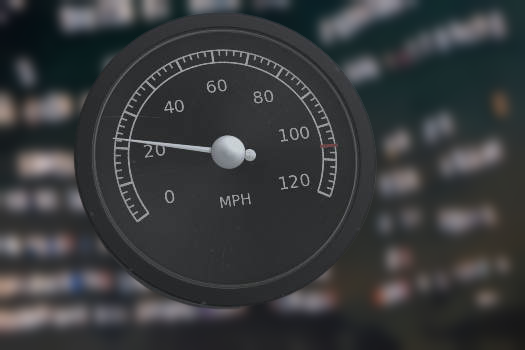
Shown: 22 mph
